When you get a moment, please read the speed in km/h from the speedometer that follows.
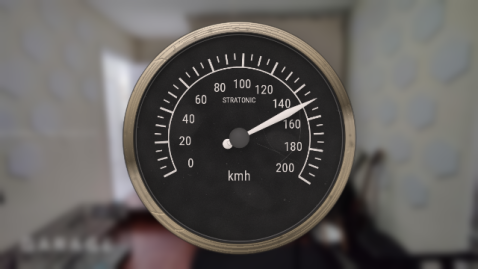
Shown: 150 km/h
